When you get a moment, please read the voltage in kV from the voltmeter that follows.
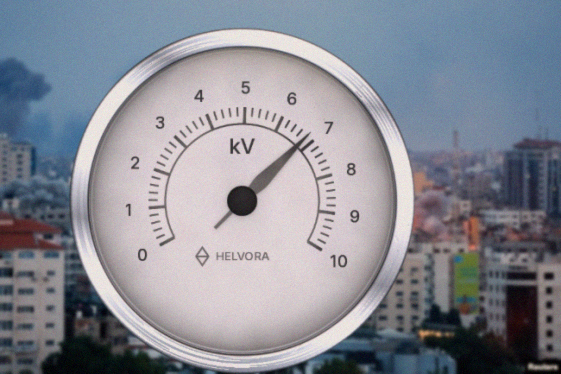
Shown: 6.8 kV
